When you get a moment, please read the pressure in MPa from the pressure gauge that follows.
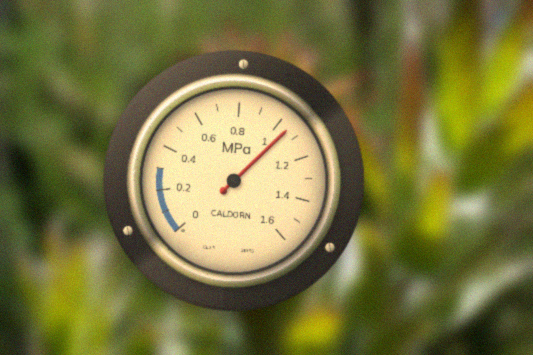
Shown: 1.05 MPa
